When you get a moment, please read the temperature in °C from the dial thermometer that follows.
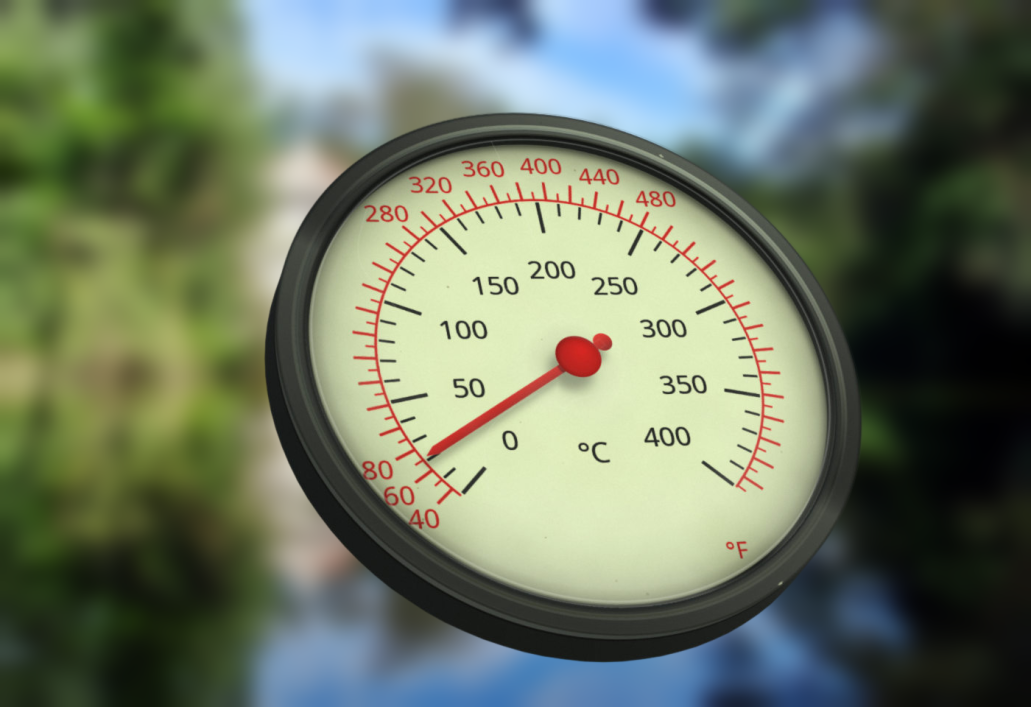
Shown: 20 °C
